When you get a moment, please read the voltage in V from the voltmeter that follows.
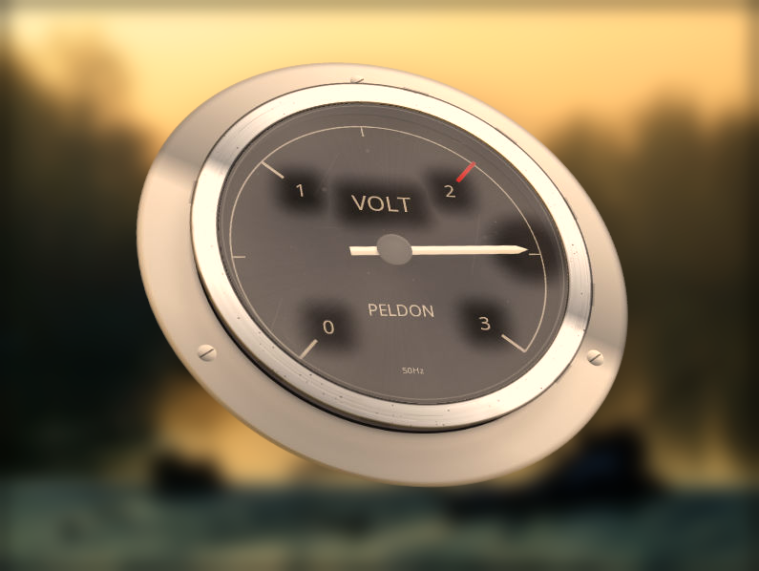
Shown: 2.5 V
